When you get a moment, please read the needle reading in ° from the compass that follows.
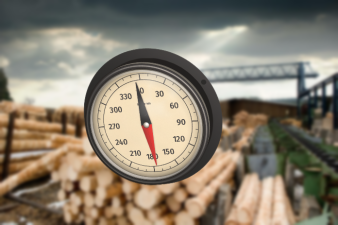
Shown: 175 °
